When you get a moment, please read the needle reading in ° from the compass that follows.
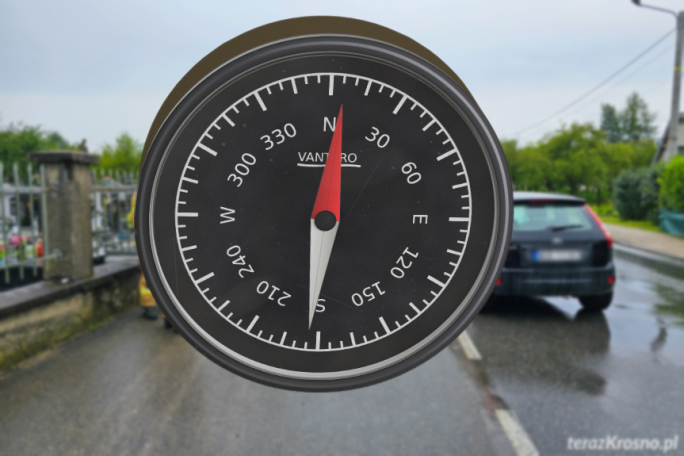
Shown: 5 °
